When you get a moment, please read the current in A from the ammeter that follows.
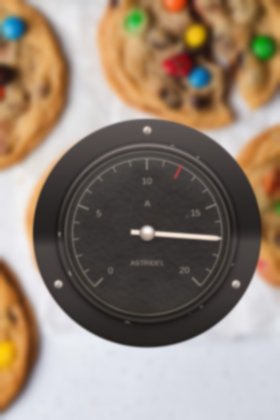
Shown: 17 A
